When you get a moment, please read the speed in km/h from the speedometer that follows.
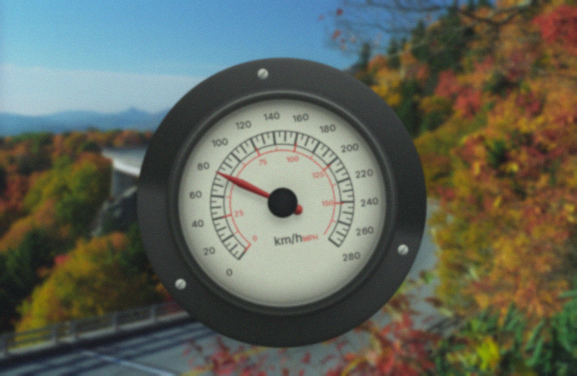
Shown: 80 km/h
